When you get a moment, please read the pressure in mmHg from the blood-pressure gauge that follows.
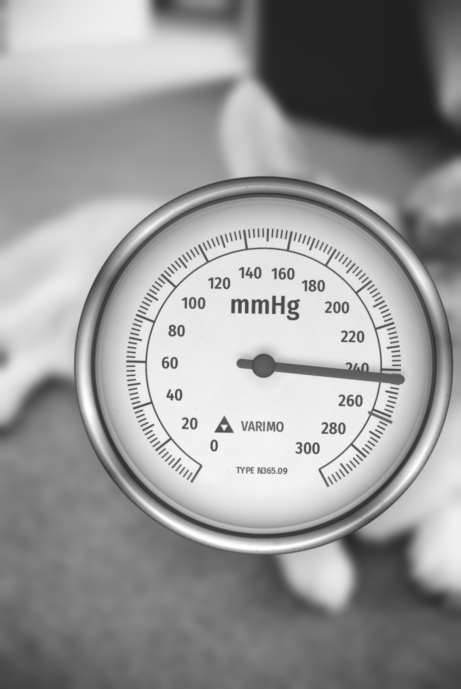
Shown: 244 mmHg
